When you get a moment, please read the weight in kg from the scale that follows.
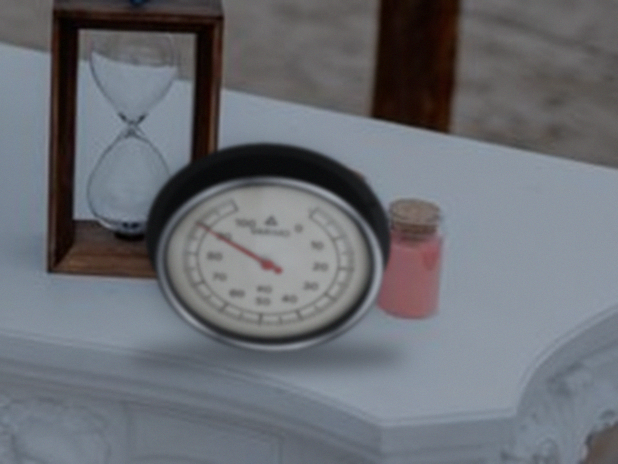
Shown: 90 kg
